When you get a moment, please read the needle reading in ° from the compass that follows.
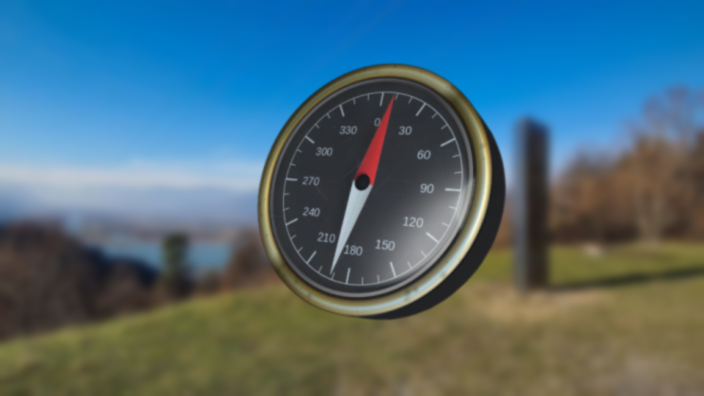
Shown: 10 °
